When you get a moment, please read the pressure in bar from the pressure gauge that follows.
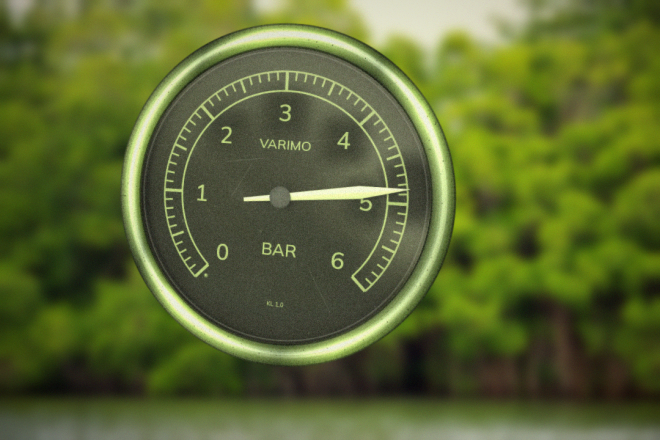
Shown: 4.85 bar
